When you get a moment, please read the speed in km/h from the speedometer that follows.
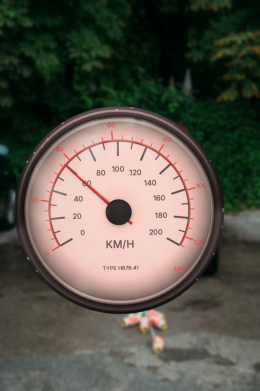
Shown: 60 km/h
